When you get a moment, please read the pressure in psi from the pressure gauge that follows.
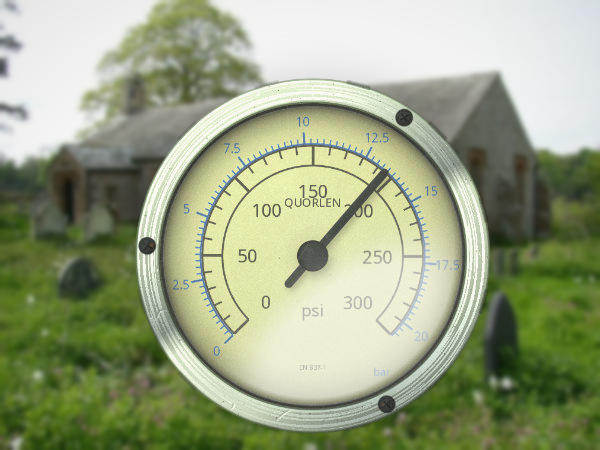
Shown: 195 psi
